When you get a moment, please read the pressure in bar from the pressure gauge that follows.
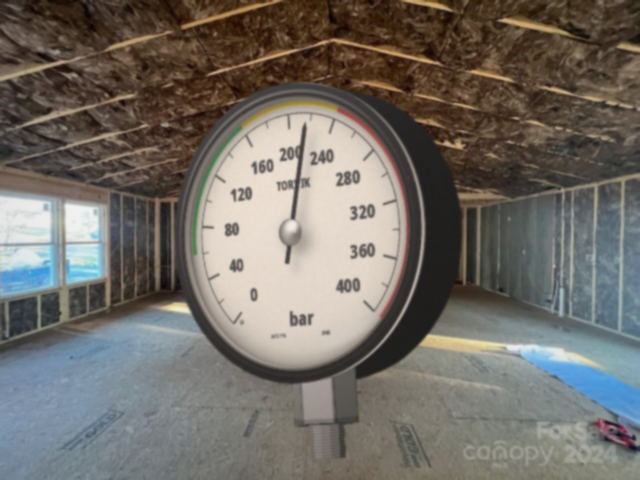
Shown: 220 bar
